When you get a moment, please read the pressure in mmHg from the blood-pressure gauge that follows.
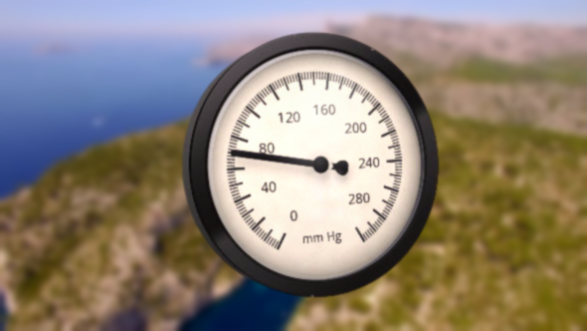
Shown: 70 mmHg
